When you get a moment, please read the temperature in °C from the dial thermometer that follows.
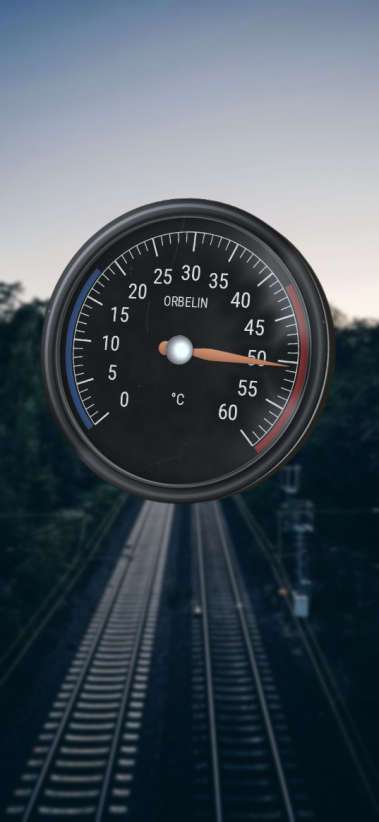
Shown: 50.5 °C
